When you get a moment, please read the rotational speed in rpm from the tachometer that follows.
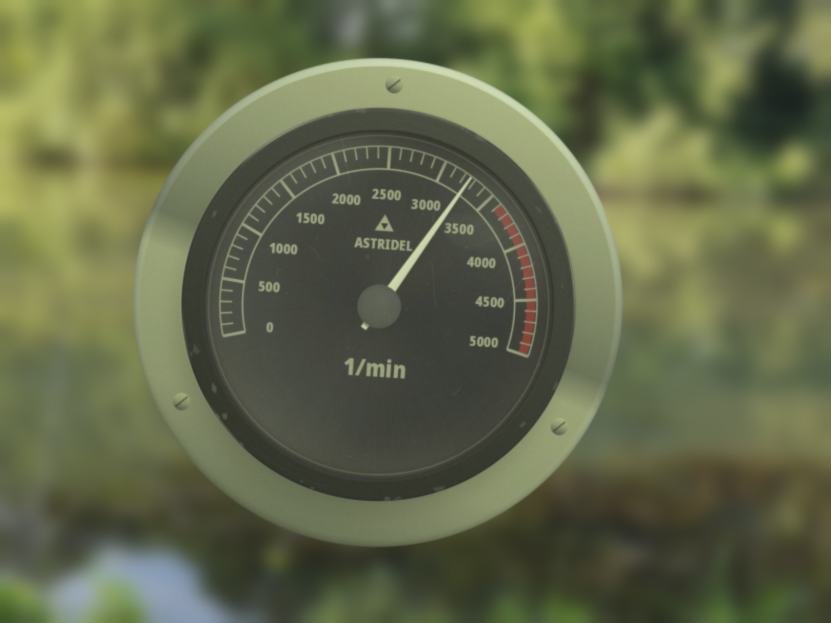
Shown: 3250 rpm
